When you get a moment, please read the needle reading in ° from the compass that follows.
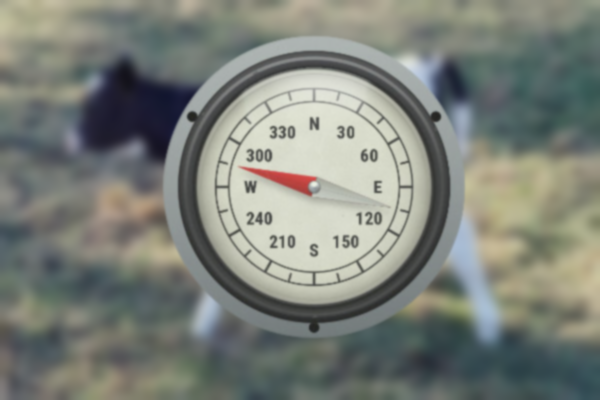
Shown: 285 °
